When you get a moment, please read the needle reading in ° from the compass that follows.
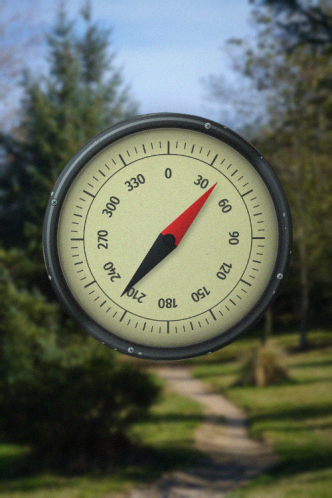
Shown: 40 °
